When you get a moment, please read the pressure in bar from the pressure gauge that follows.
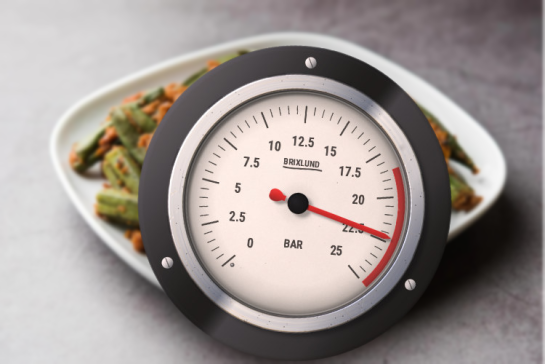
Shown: 22.25 bar
